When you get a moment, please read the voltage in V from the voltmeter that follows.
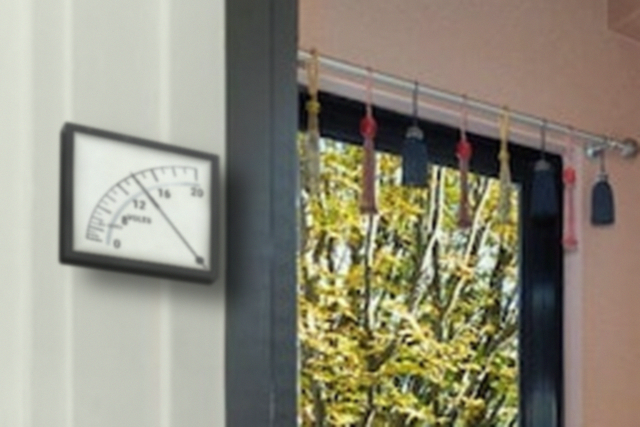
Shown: 14 V
